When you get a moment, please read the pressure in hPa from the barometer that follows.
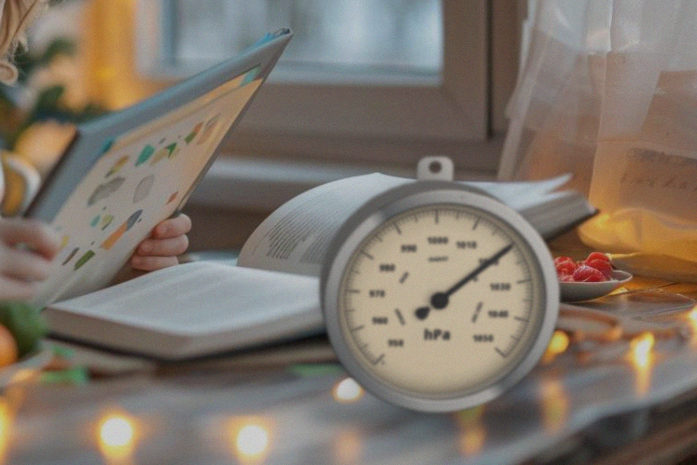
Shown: 1020 hPa
